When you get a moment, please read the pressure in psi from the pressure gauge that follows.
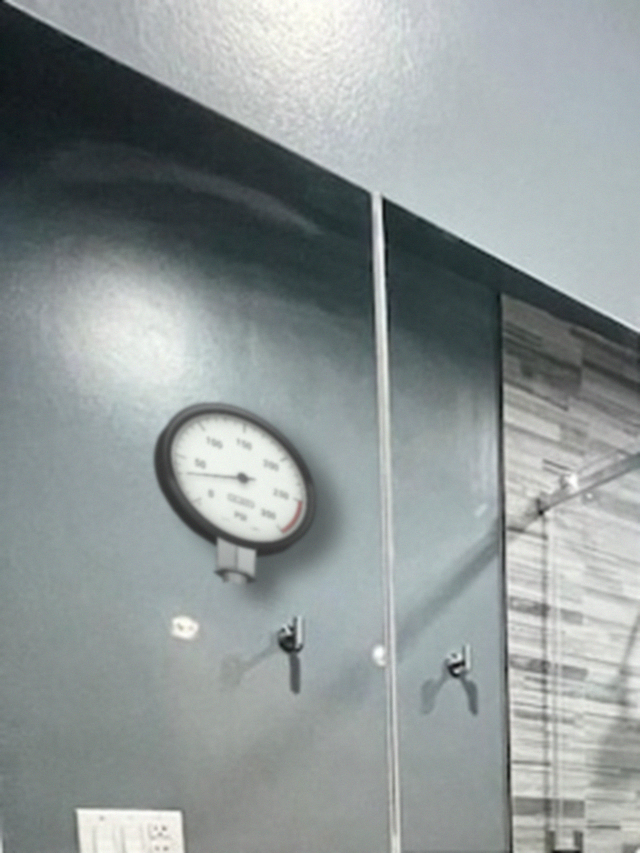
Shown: 30 psi
